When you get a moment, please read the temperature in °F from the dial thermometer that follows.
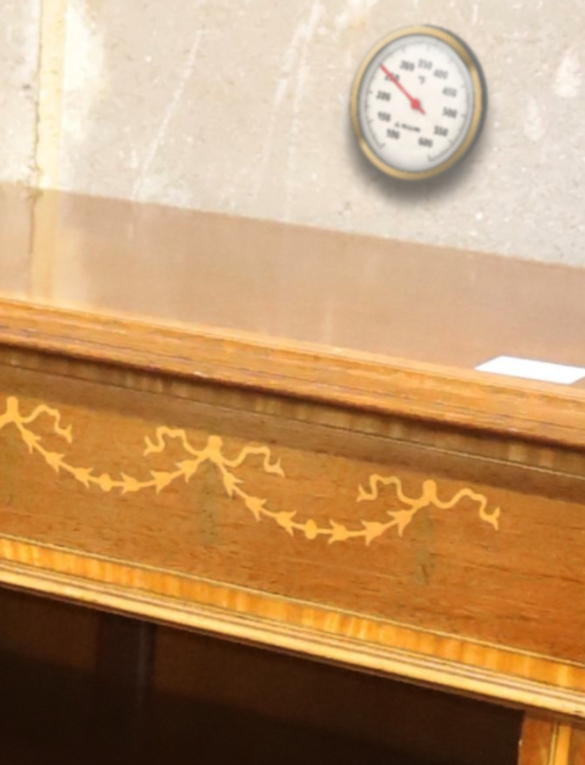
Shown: 250 °F
